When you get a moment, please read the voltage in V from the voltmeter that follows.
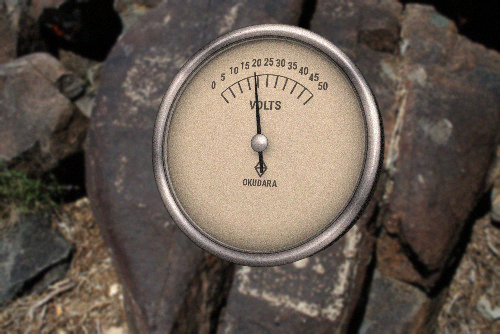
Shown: 20 V
